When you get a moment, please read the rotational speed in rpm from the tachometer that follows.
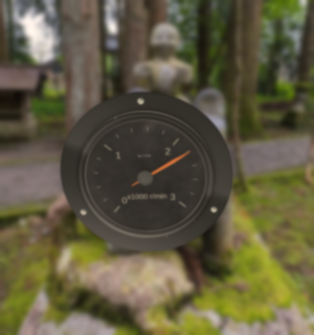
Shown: 2200 rpm
